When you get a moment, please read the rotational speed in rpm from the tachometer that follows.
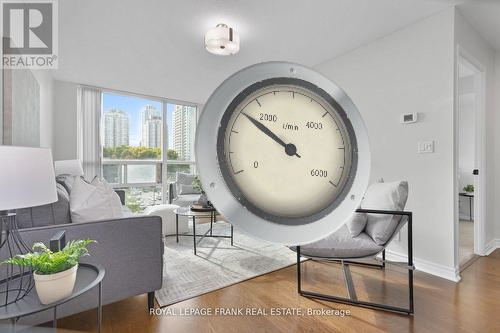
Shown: 1500 rpm
